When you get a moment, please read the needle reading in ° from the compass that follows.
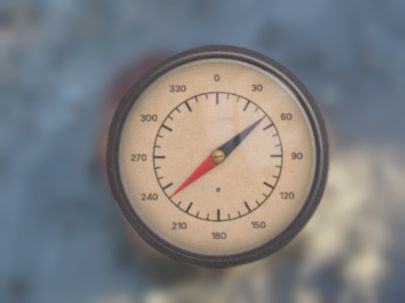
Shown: 230 °
